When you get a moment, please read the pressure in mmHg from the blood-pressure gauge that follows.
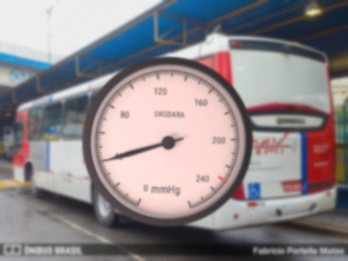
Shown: 40 mmHg
